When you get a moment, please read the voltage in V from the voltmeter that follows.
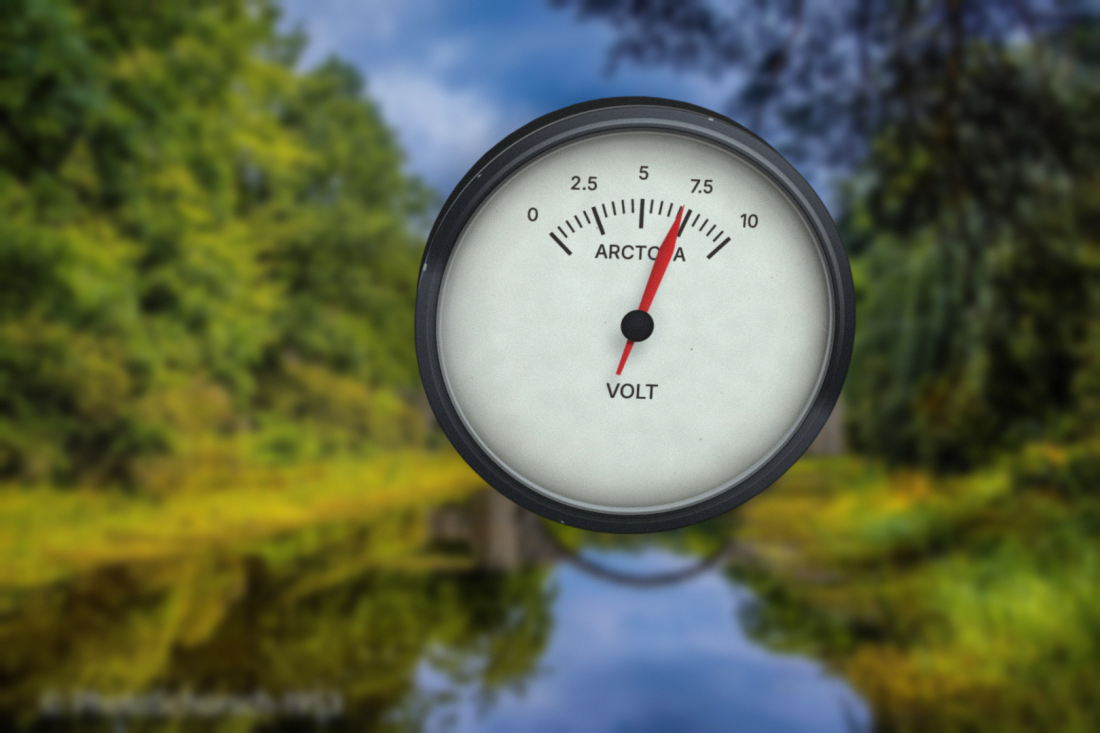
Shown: 7 V
